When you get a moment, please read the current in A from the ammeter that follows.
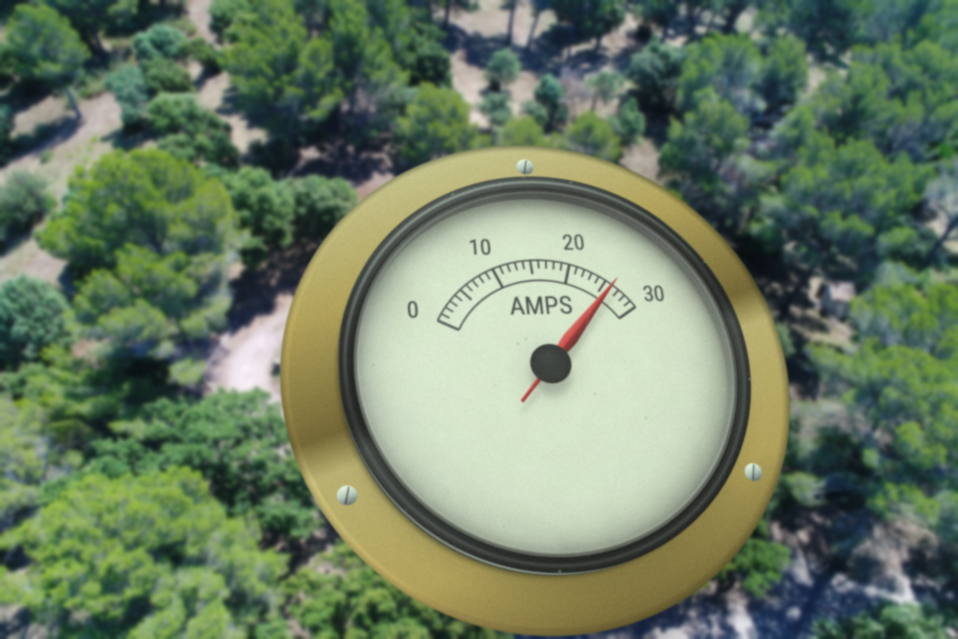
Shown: 26 A
